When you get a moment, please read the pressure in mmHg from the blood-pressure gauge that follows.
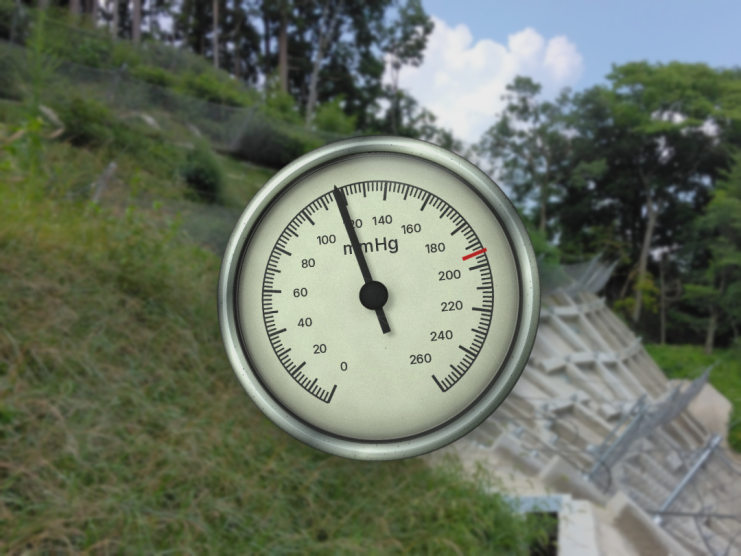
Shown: 118 mmHg
